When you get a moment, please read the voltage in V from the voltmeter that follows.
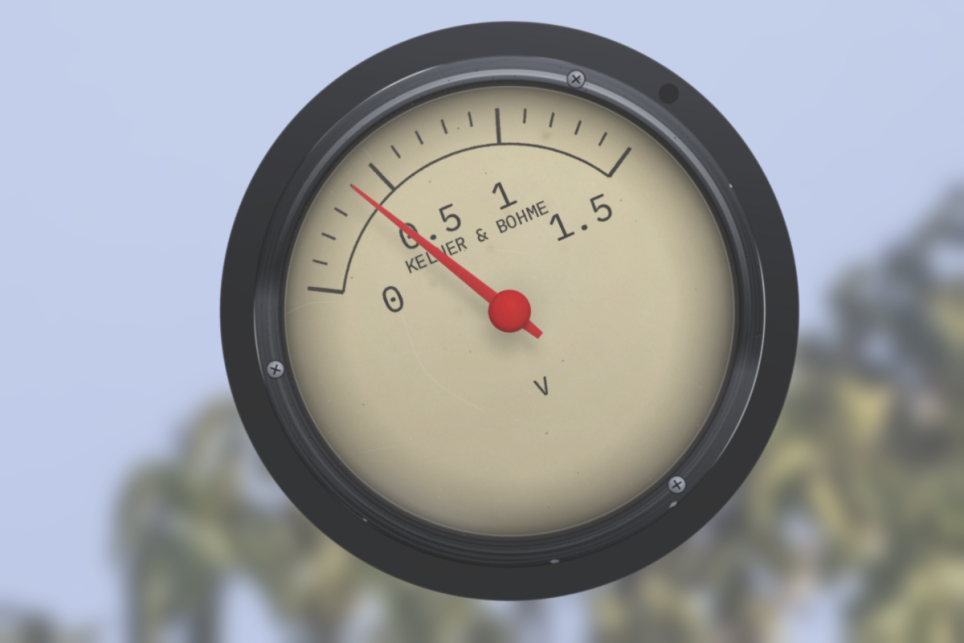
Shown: 0.4 V
